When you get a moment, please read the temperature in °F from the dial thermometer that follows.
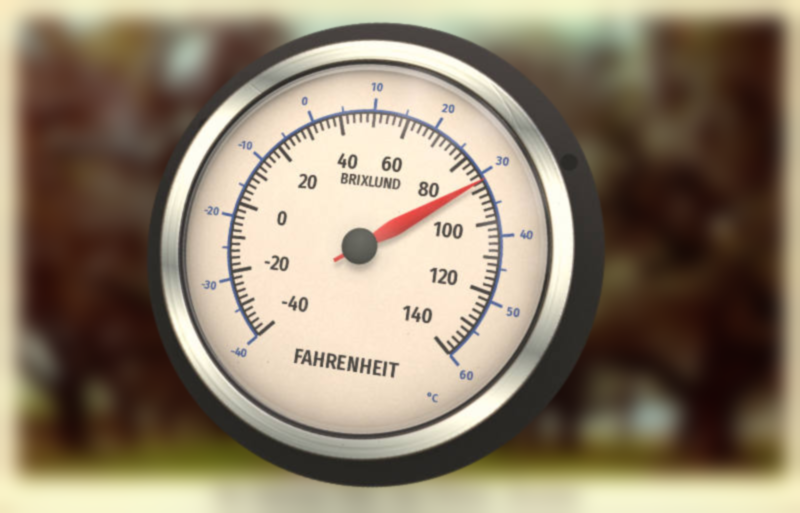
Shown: 88 °F
